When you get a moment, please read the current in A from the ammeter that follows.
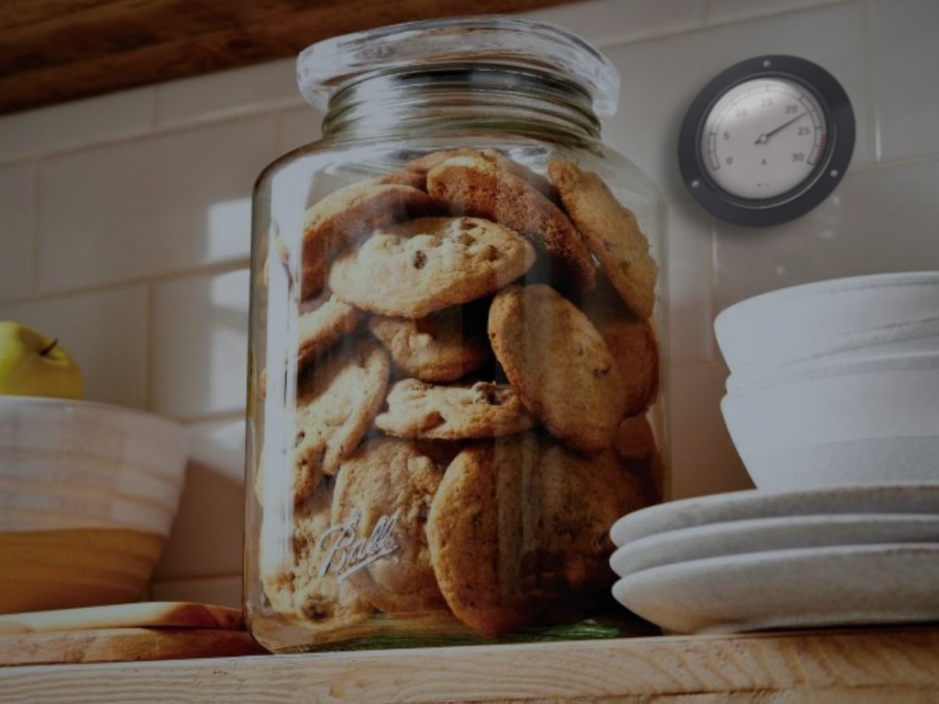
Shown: 22.5 A
